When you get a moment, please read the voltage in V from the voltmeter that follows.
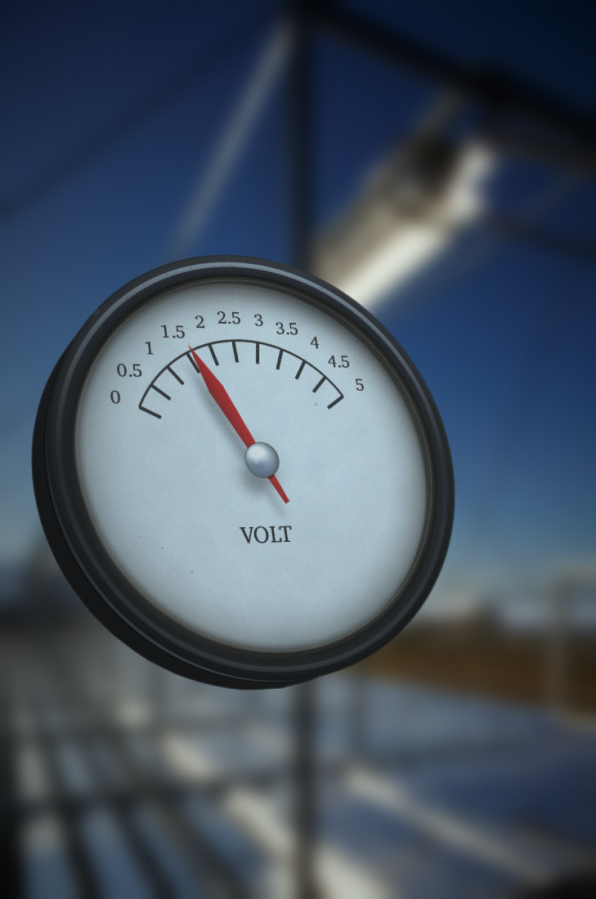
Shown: 1.5 V
